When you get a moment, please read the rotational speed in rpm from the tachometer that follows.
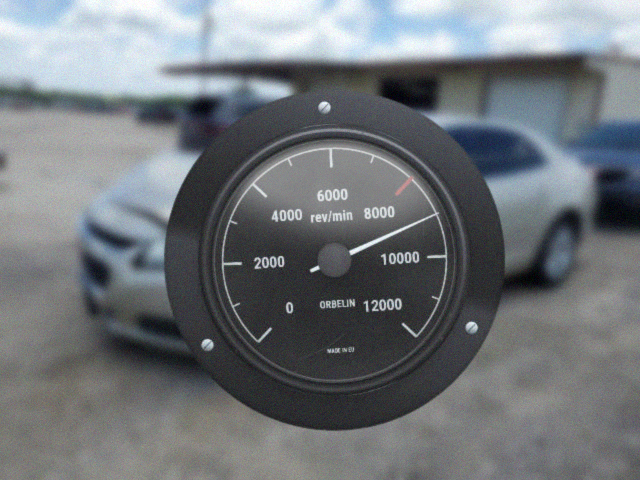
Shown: 9000 rpm
